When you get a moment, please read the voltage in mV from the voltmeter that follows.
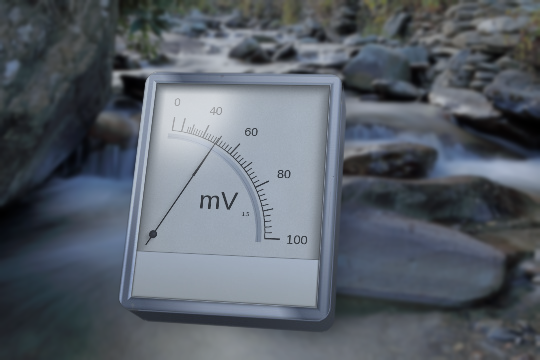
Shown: 50 mV
